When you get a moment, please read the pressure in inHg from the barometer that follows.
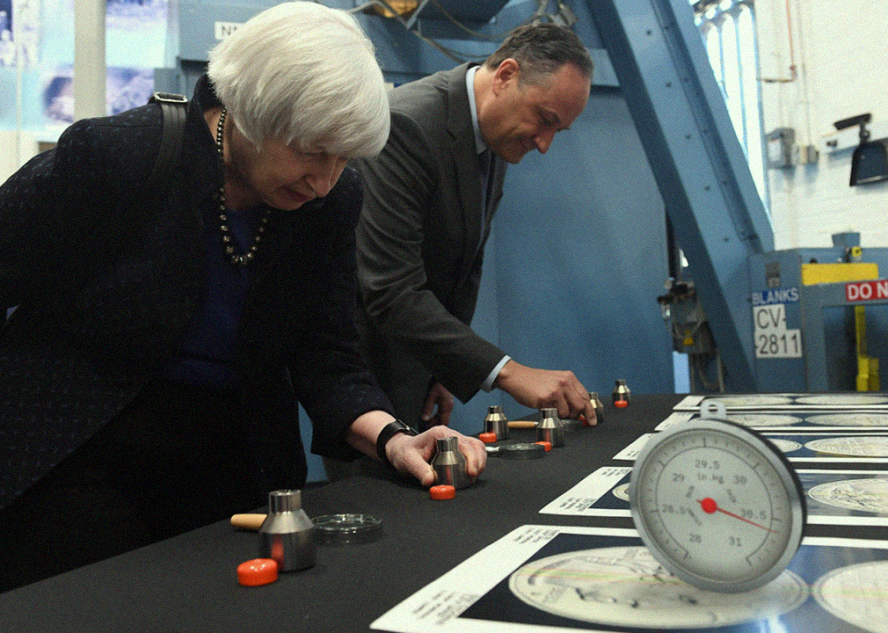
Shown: 30.6 inHg
